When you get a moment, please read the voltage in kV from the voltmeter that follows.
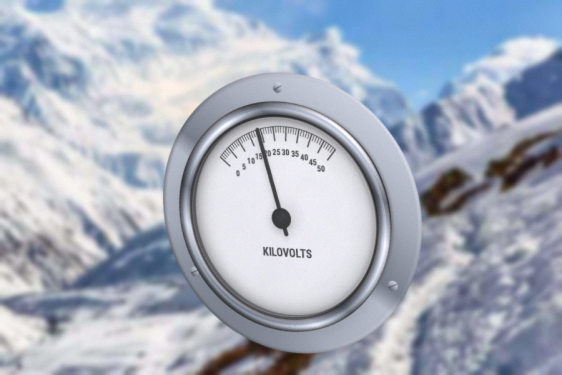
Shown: 20 kV
